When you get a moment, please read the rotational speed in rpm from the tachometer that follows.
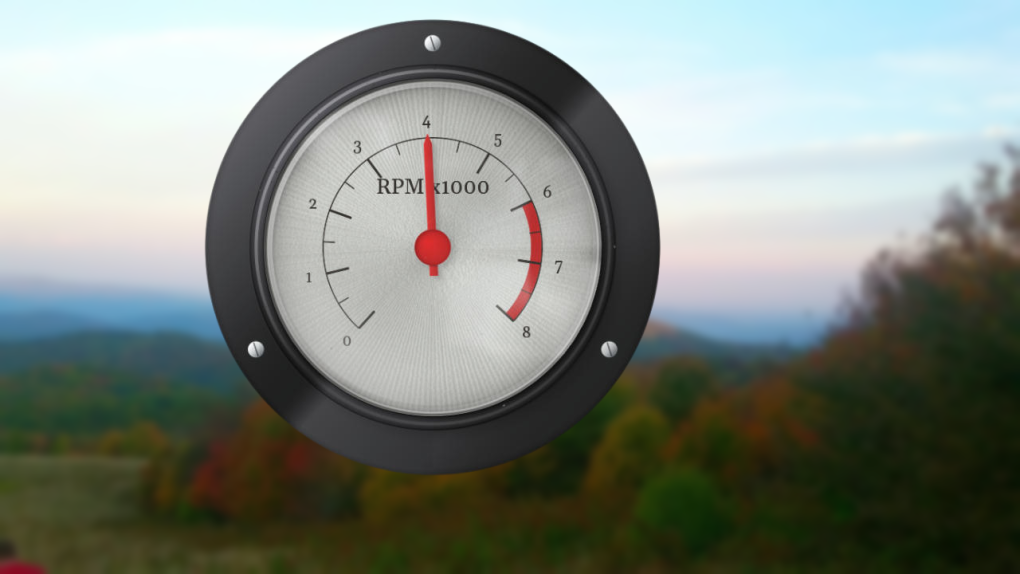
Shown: 4000 rpm
